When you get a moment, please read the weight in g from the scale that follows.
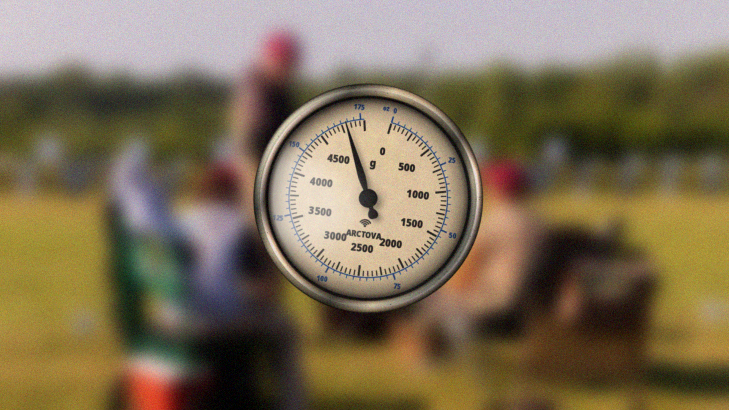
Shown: 4800 g
